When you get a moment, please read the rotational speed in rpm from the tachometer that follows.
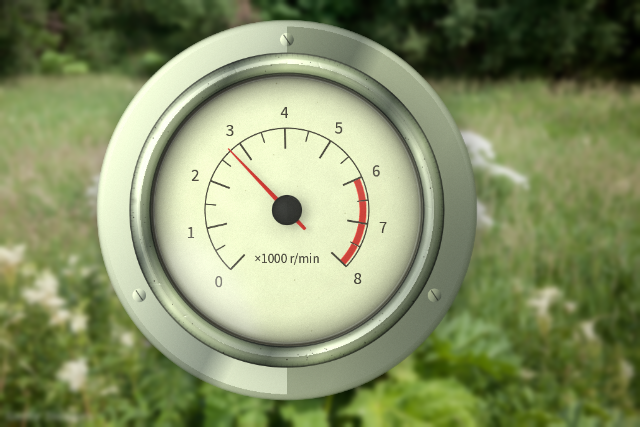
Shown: 2750 rpm
